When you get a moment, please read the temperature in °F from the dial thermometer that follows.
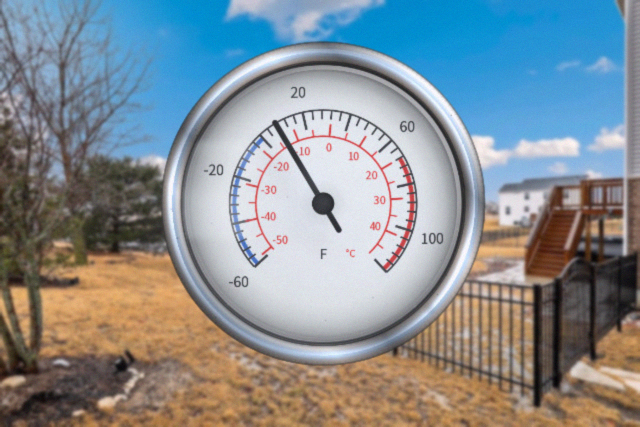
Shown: 8 °F
